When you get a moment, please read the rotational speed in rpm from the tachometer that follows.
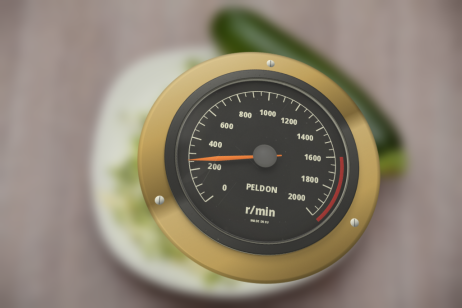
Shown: 250 rpm
